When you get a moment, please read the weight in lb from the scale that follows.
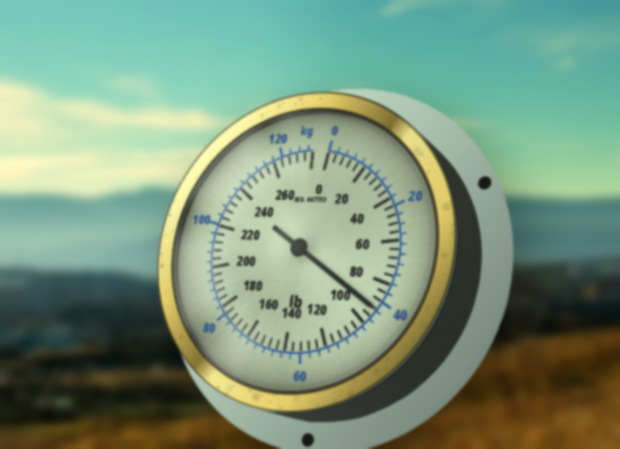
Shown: 92 lb
